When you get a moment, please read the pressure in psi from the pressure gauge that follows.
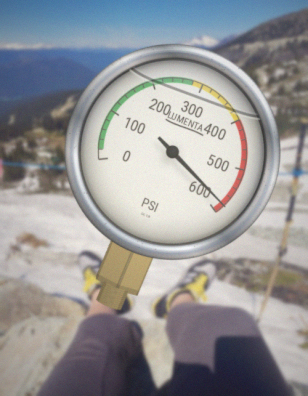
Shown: 580 psi
